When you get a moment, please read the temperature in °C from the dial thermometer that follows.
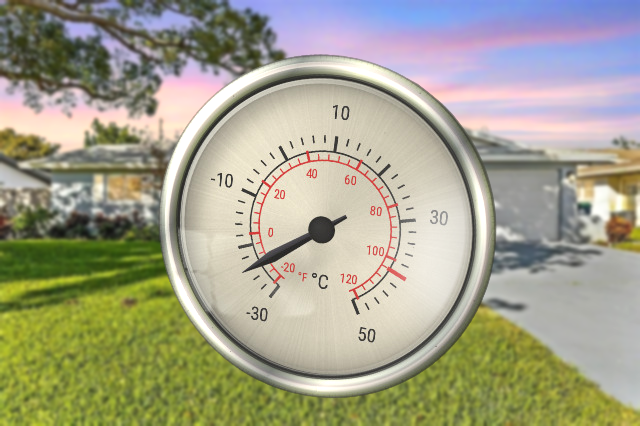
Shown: -24 °C
